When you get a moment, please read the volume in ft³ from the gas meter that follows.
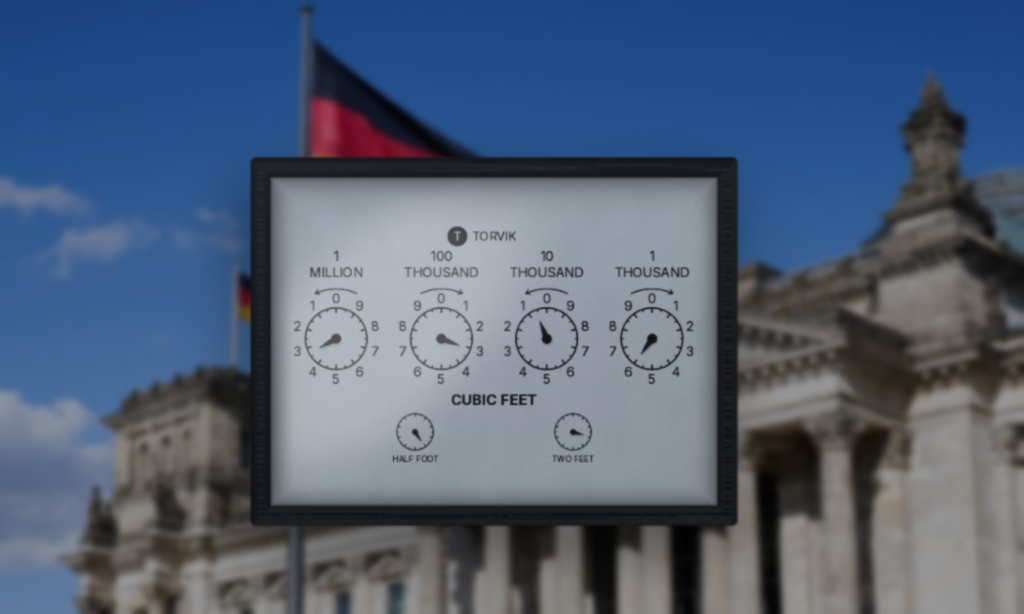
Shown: 330600 ft³
